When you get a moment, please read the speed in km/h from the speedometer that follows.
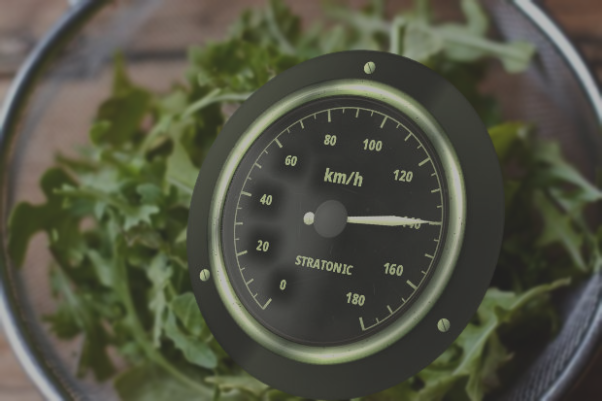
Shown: 140 km/h
